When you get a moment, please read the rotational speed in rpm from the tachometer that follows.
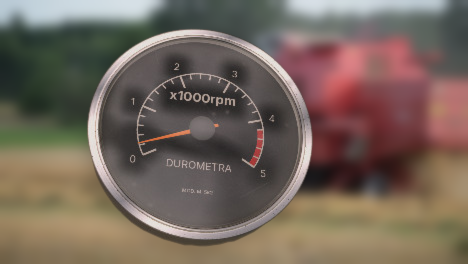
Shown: 200 rpm
